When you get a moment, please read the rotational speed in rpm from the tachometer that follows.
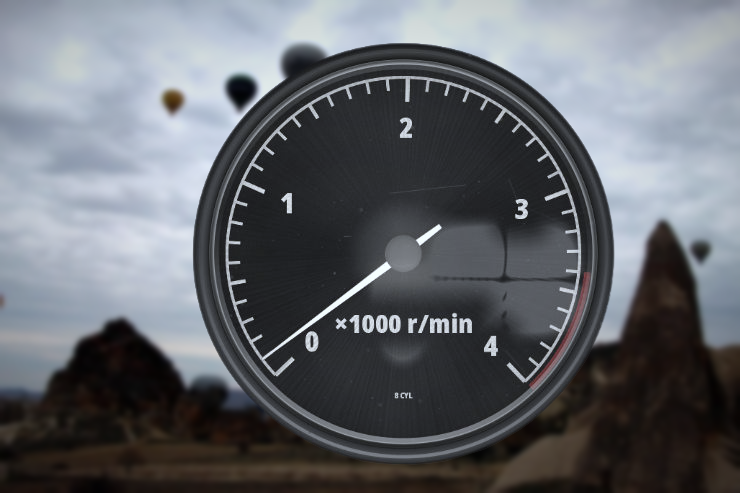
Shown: 100 rpm
